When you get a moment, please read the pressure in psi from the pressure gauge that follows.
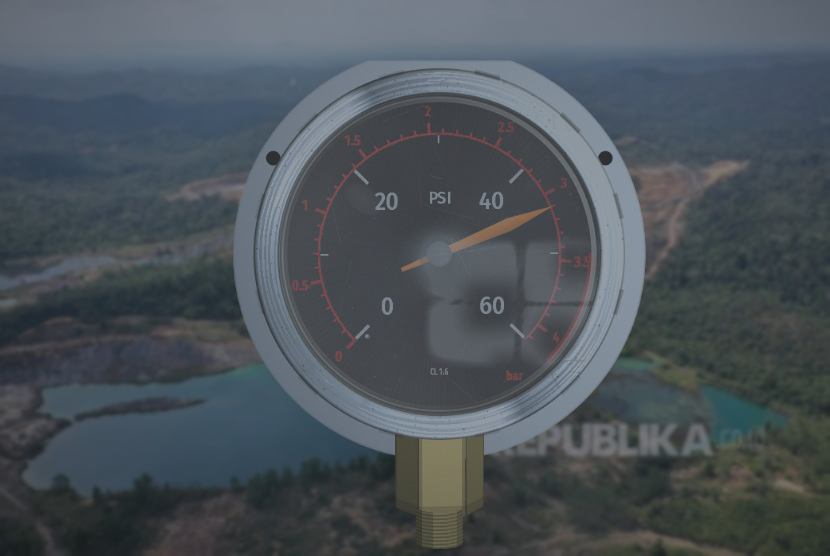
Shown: 45 psi
